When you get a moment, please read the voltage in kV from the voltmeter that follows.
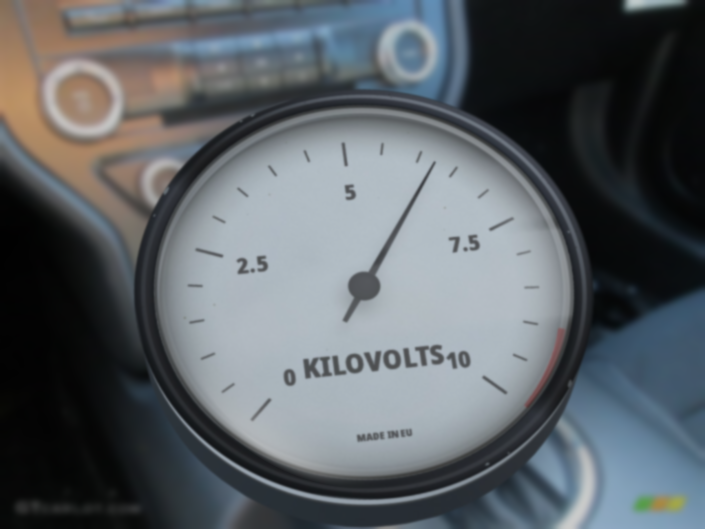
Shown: 6.25 kV
